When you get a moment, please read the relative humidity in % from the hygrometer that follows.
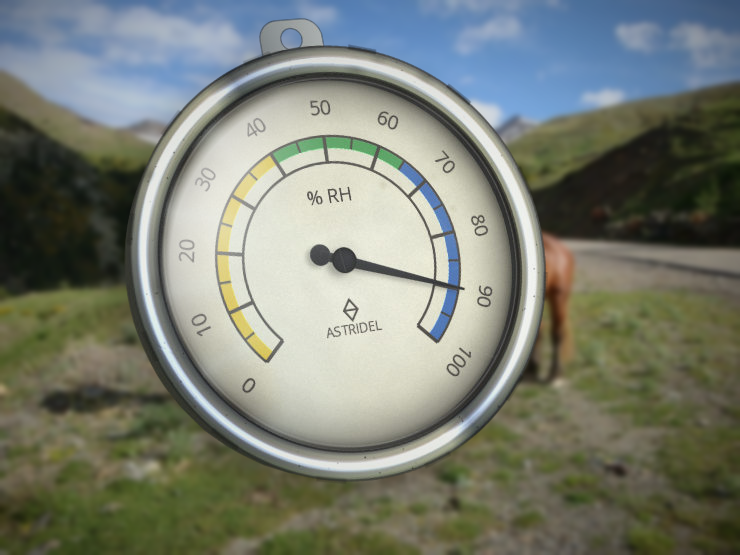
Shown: 90 %
